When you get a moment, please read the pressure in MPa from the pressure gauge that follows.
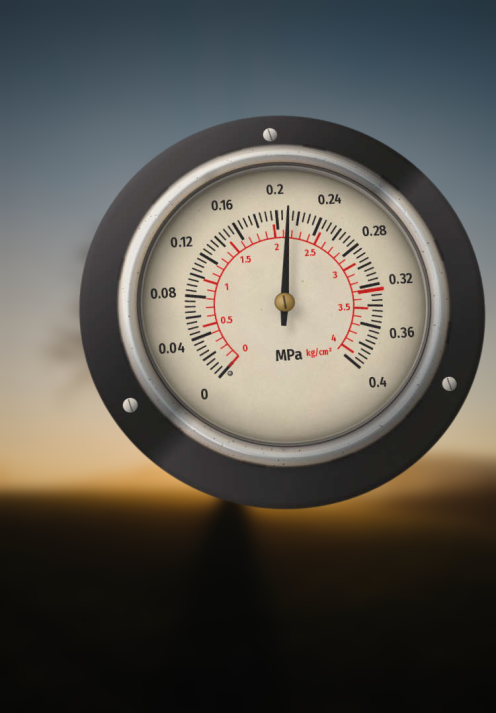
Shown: 0.21 MPa
